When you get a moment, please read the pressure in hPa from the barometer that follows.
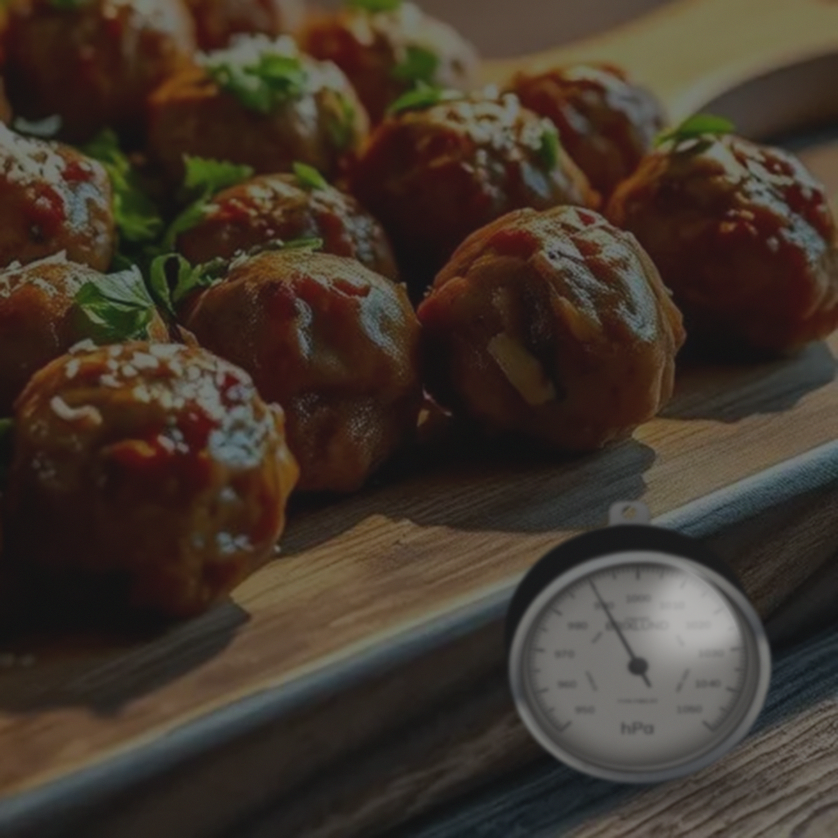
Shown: 990 hPa
